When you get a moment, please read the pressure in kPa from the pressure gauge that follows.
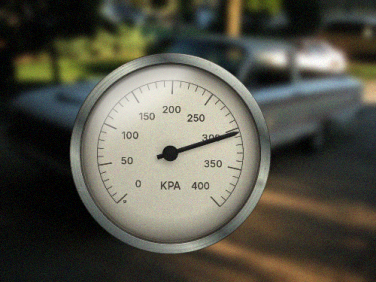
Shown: 305 kPa
